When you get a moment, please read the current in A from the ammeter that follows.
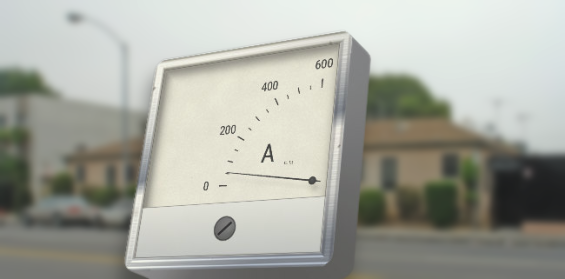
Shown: 50 A
